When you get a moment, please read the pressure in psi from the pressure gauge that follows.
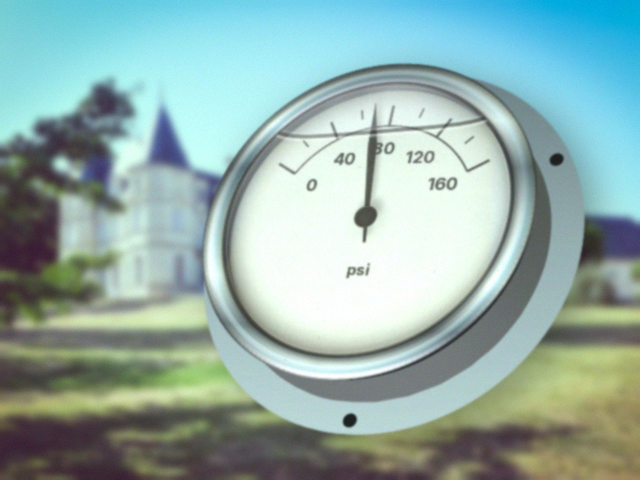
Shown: 70 psi
